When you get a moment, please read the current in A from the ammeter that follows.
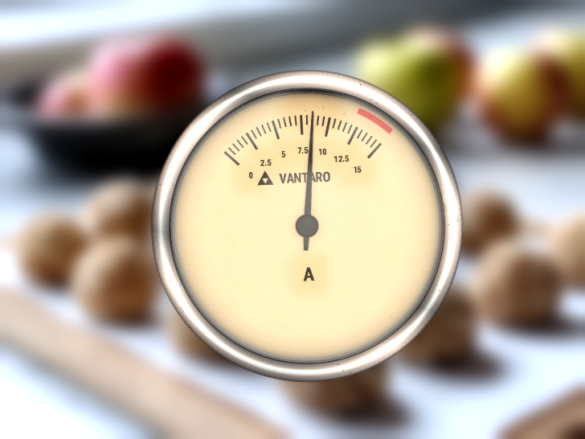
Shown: 8.5 A
